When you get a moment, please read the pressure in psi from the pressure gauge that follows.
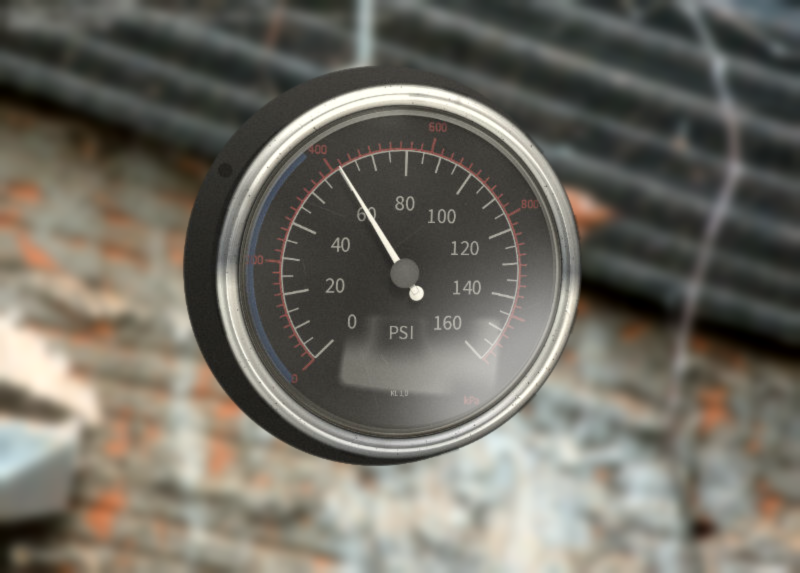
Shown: 60 psi
